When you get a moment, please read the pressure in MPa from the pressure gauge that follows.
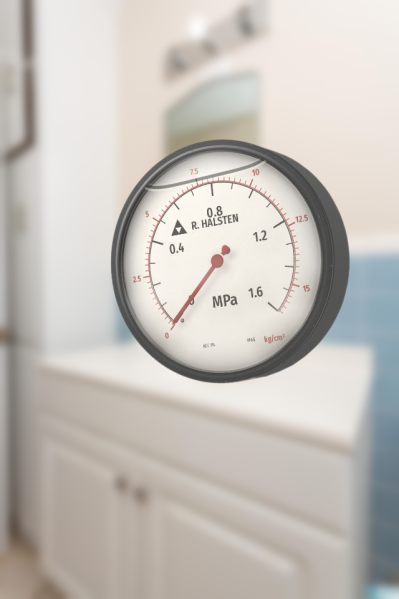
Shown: 0 MPa
